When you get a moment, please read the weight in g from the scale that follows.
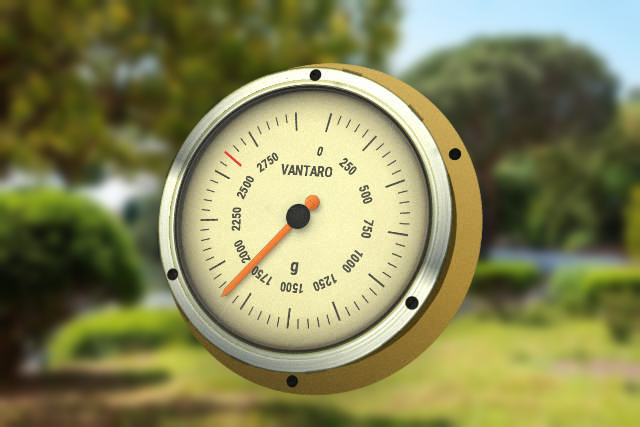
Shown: 1850 g
